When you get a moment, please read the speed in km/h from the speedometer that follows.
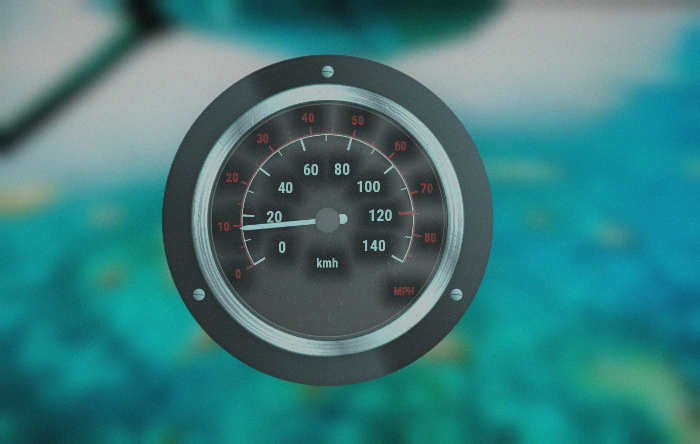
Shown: 15 km/h
